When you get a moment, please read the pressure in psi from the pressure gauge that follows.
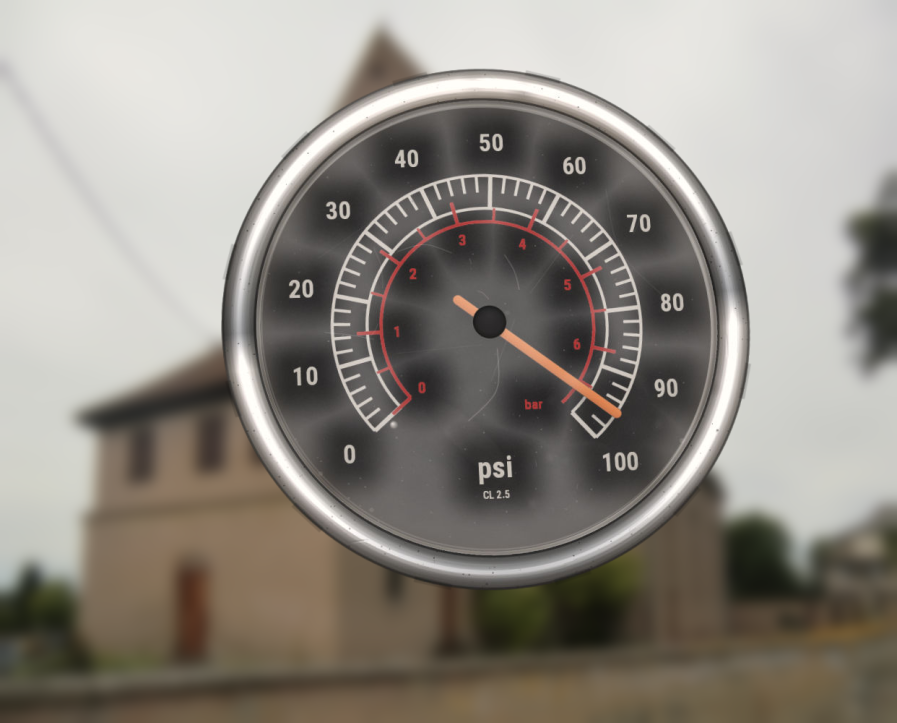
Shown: 96 psi
